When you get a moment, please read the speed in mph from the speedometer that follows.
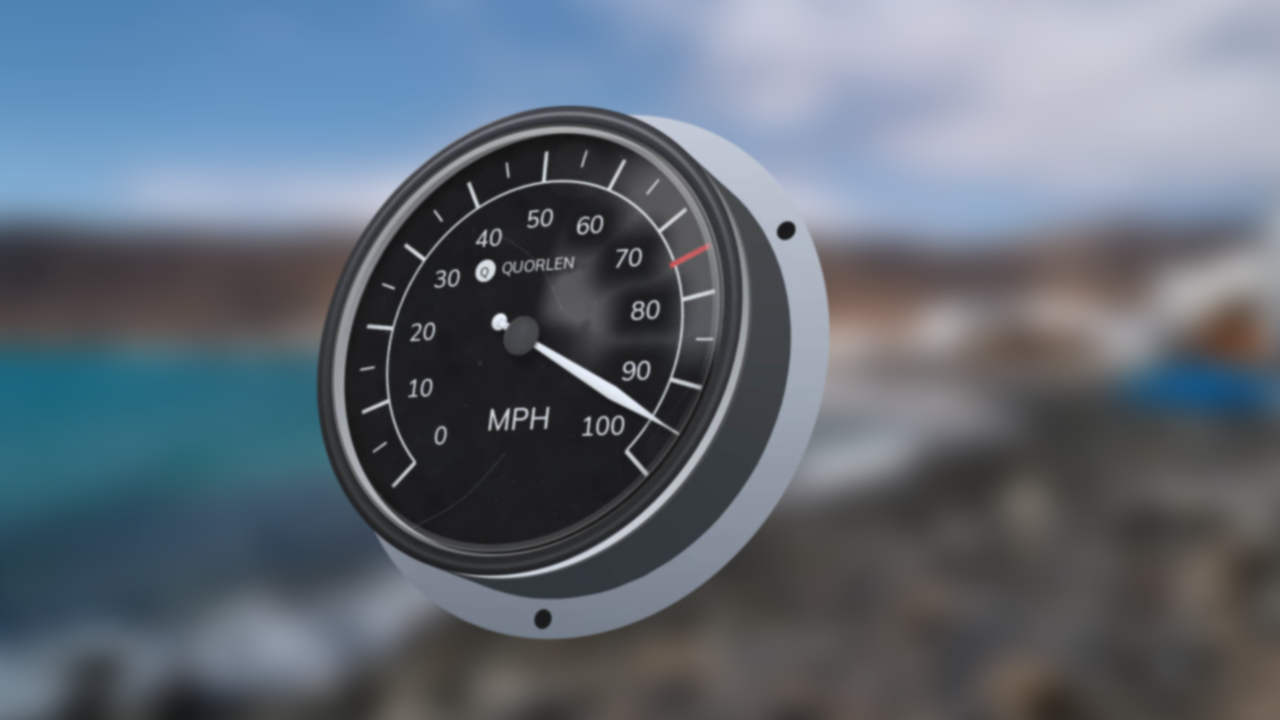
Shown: 95 mph
